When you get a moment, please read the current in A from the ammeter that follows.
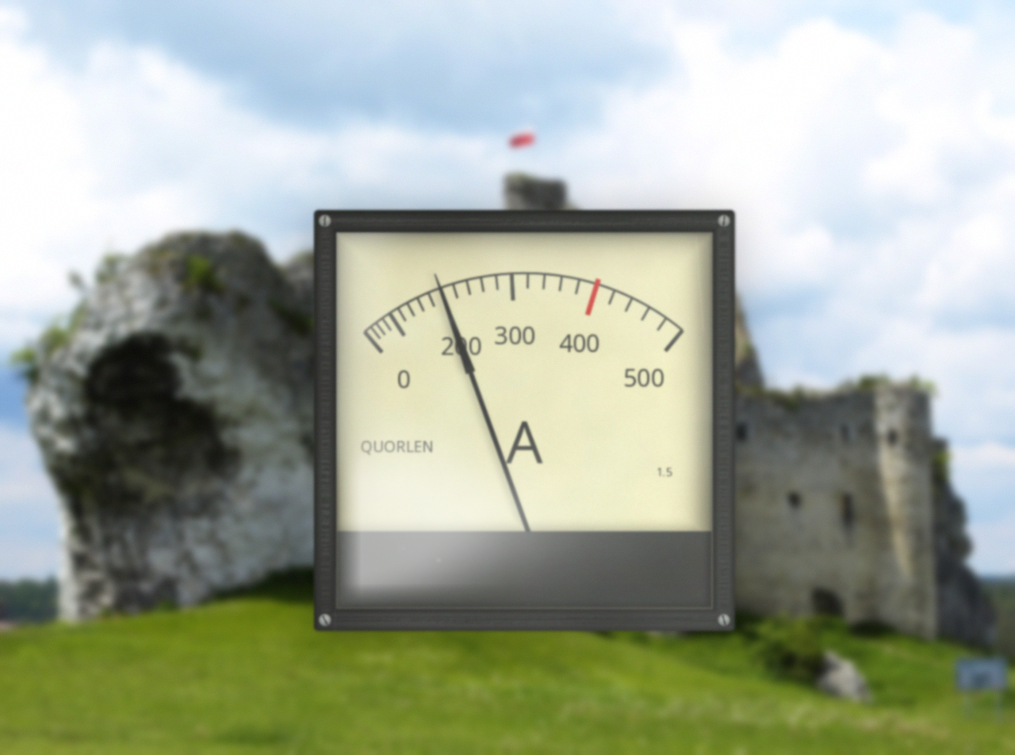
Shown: 200 A
